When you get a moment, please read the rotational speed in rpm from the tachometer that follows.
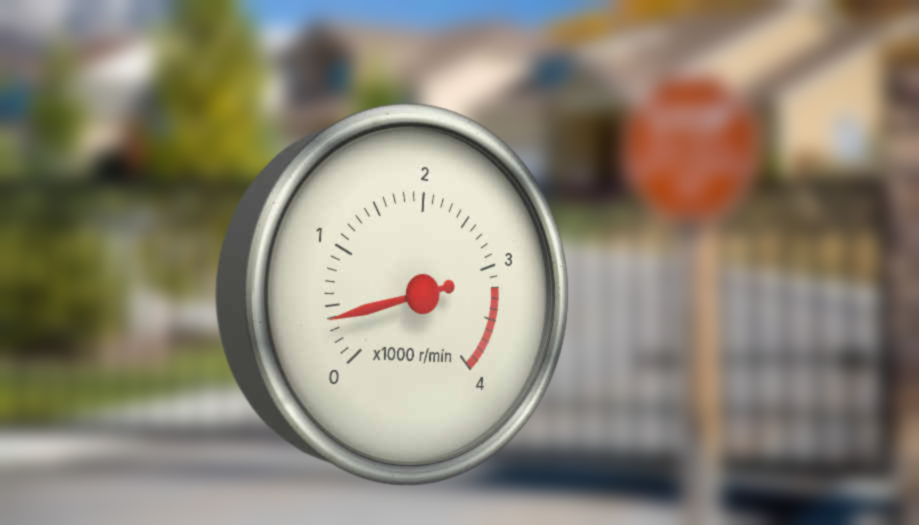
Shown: 400 rpm
